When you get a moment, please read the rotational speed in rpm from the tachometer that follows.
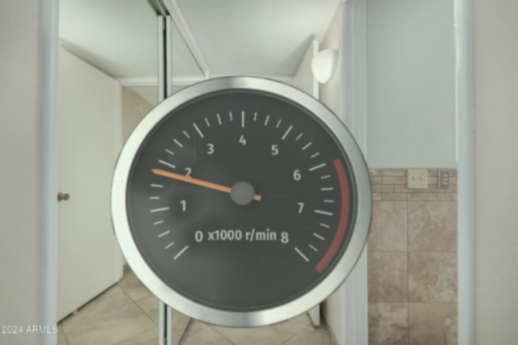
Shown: 1750 rpm
